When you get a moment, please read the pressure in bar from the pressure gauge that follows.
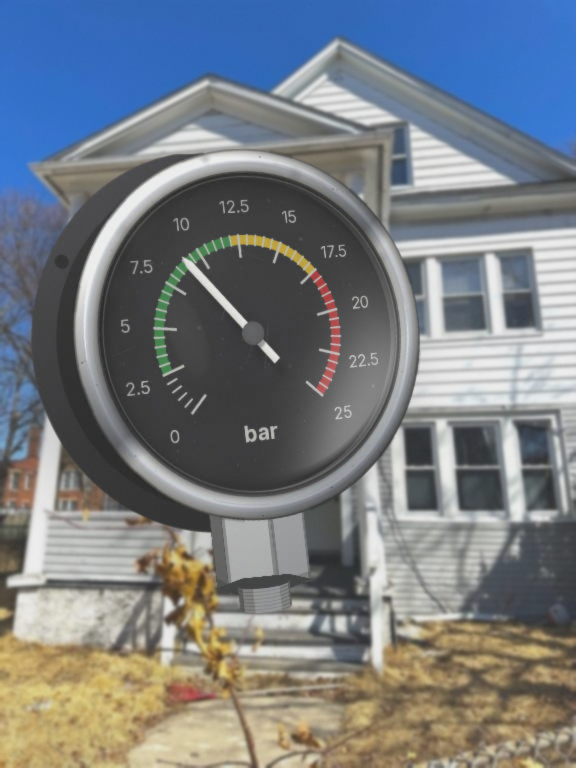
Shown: 9 bar
